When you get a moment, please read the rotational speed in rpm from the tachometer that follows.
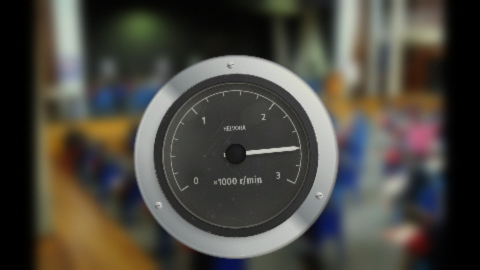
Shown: 2600 rpm
